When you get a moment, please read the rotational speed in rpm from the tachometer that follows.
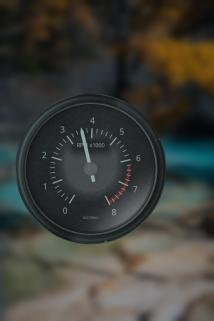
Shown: 3600 rpm
